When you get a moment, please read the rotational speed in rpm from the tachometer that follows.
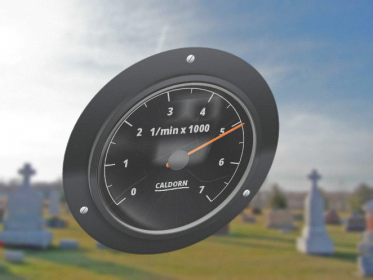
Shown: 5000 rpm
